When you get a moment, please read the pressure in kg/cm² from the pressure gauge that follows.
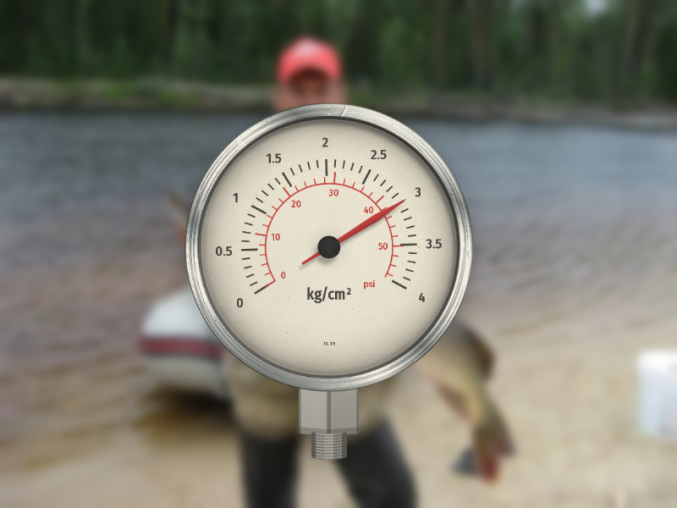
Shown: 3 kg/cm²
